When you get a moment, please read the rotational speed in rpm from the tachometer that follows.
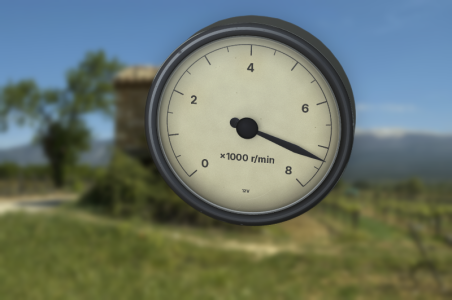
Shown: 7250 rpm
